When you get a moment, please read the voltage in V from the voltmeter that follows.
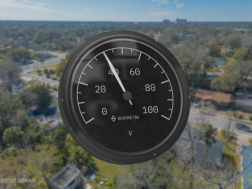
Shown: 40 V
